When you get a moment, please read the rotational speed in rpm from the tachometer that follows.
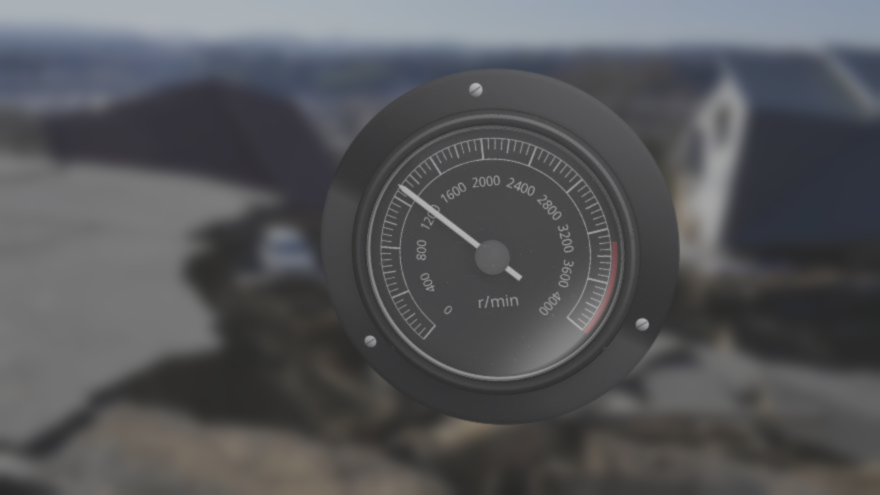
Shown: 1300 rpm
